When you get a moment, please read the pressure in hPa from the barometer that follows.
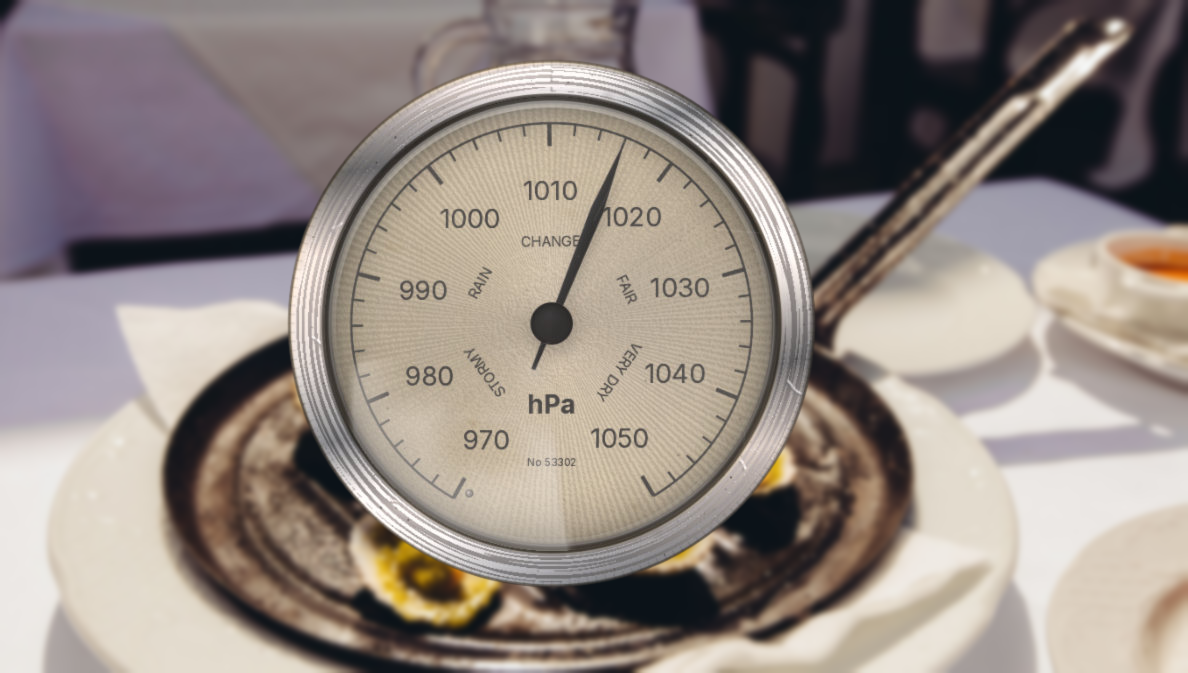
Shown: 1016 hPa
